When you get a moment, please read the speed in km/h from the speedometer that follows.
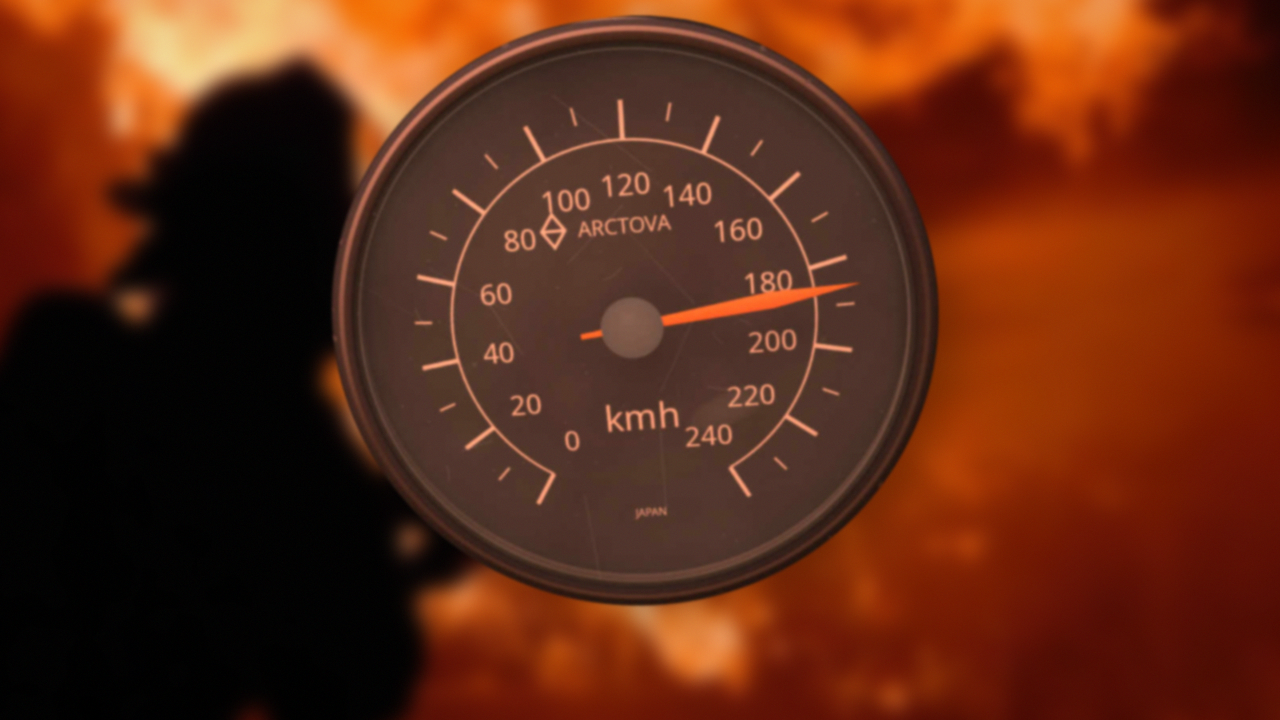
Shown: 185 km/h
